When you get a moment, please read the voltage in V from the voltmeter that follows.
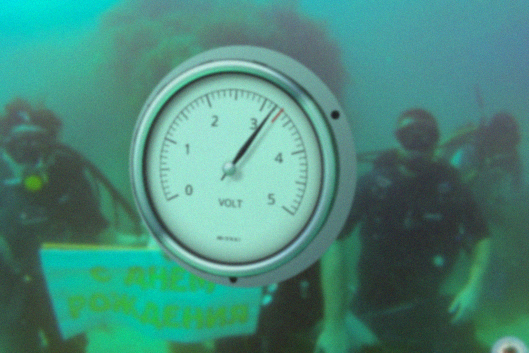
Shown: 3.2 V
